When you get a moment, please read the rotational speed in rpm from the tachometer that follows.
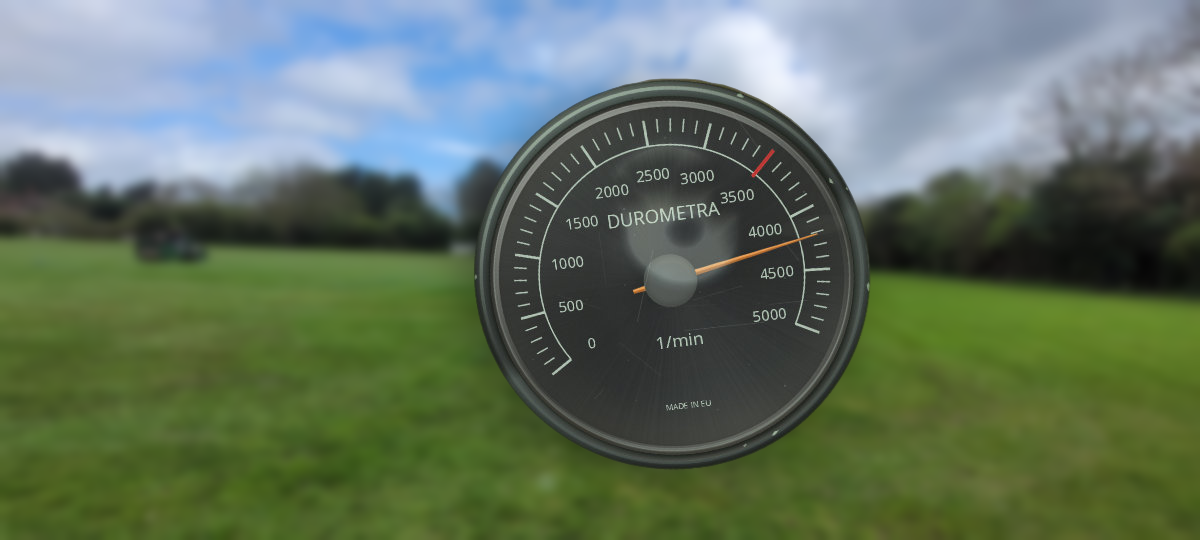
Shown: 4200 rpm
